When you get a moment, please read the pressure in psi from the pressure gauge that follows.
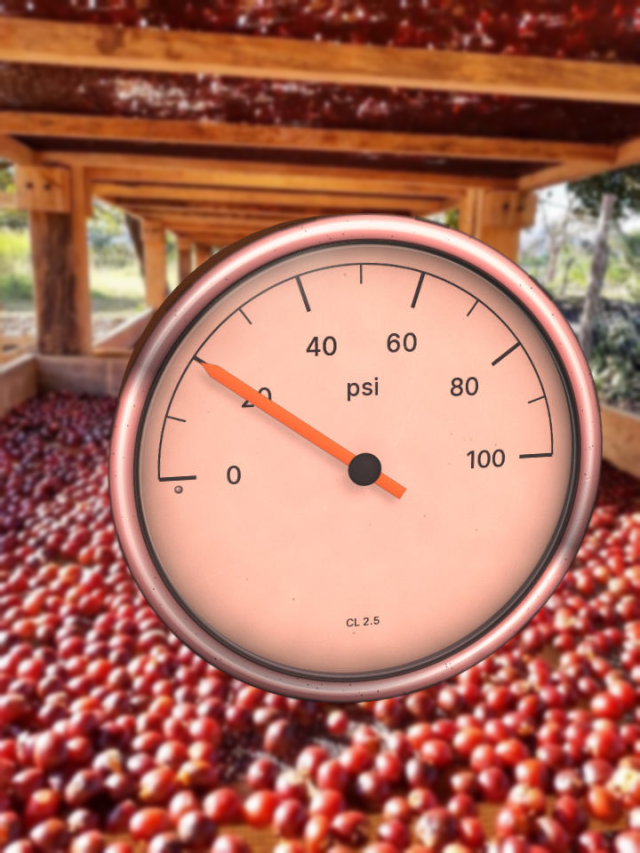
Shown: 20 psi
